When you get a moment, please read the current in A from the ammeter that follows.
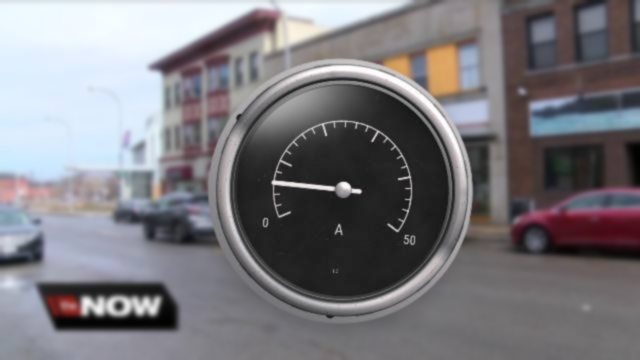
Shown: 6 A
